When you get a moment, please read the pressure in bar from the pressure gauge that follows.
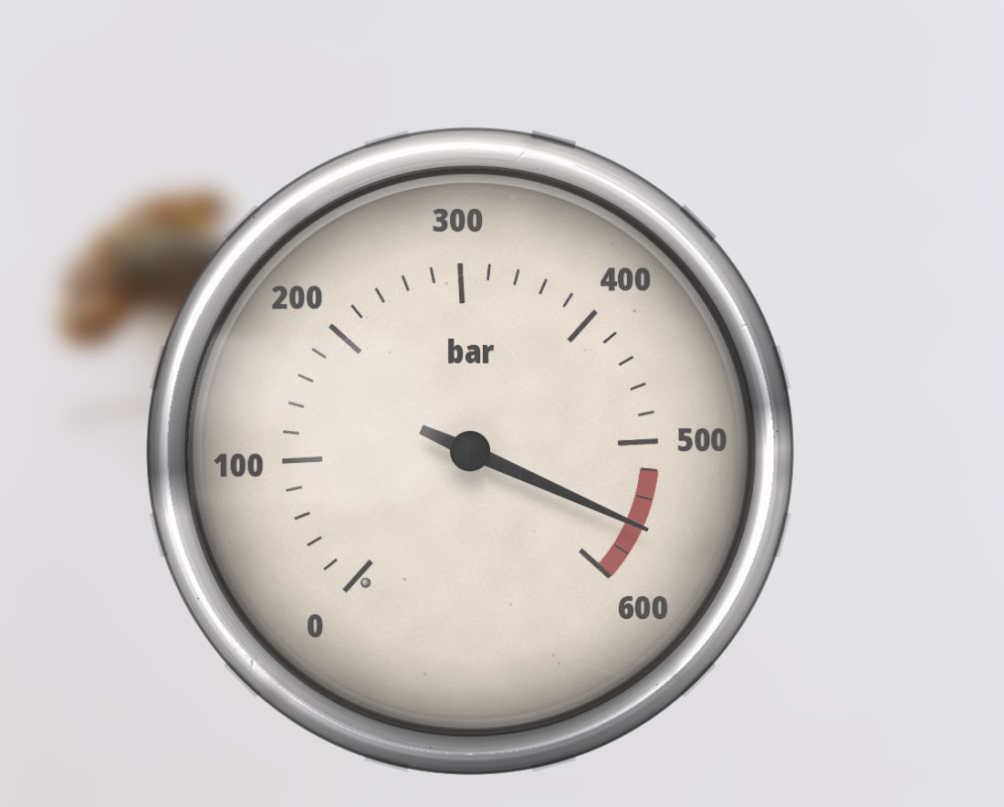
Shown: 560 bar
